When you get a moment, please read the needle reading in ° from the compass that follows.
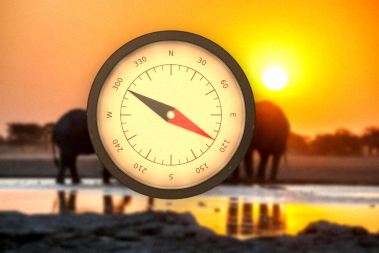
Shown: 120 °
